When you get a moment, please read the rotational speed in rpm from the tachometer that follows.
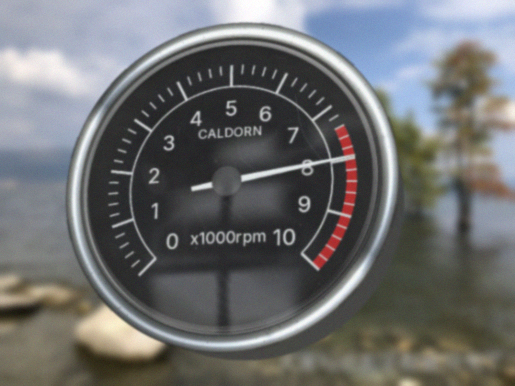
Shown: 8000 rpm
